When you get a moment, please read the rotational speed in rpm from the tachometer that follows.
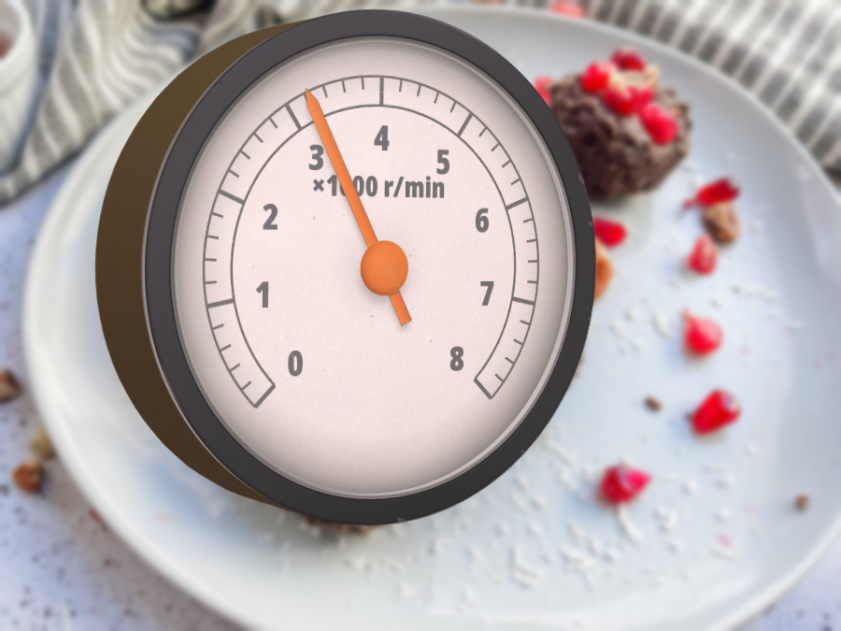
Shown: 3200 rpm
